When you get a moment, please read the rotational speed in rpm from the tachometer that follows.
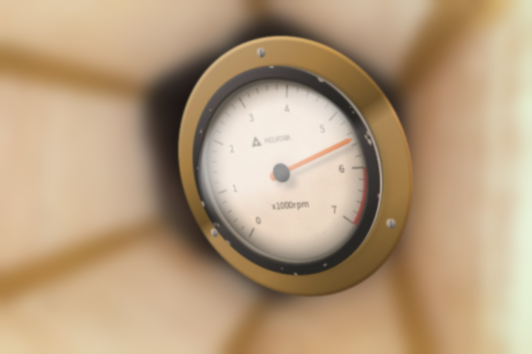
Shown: 5500 rpm
